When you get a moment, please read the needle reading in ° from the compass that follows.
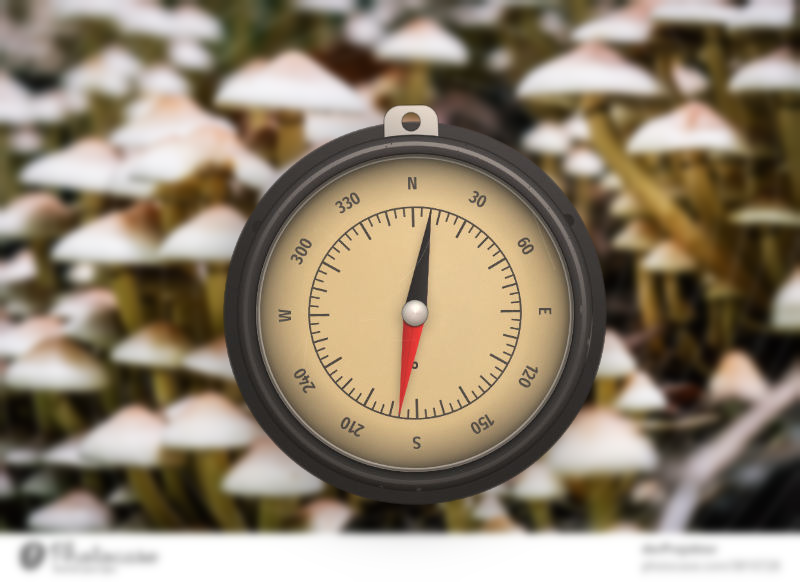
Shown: 190 °
